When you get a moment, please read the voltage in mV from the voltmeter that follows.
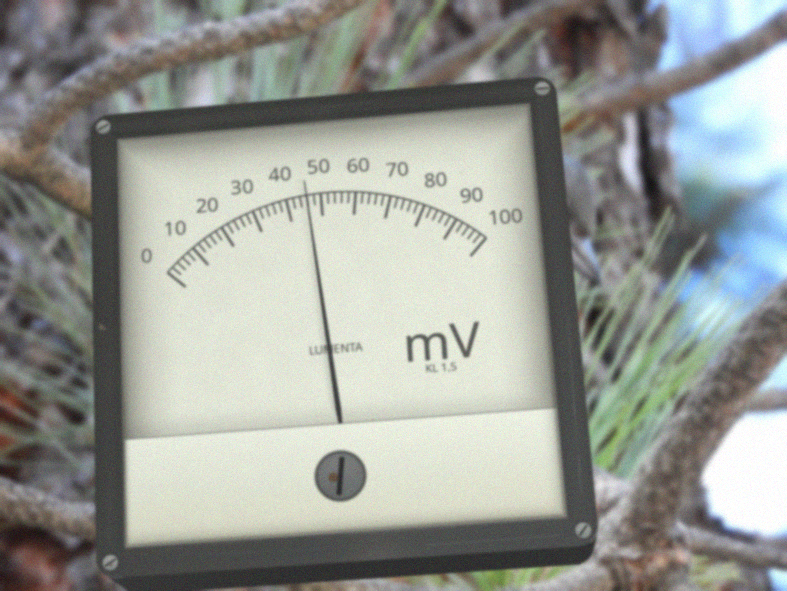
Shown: 46 mV
